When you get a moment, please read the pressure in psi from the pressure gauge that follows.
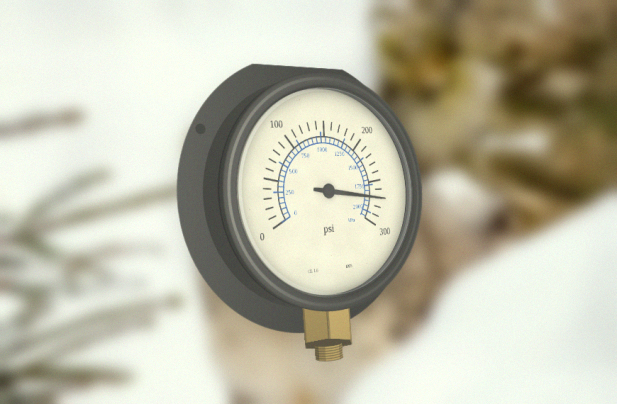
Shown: 270 psi
